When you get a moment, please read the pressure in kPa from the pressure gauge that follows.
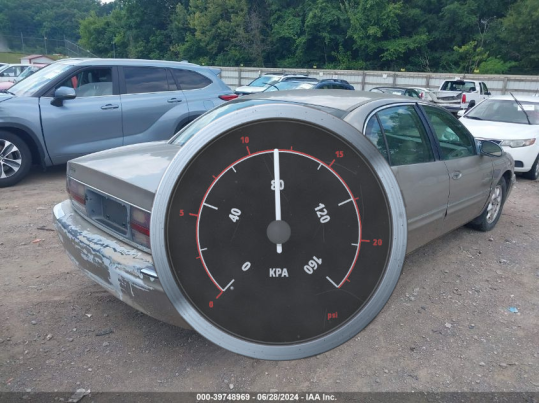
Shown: 80 kPa
